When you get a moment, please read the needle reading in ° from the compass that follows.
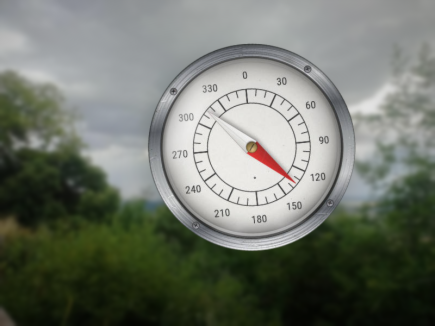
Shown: 135 °
